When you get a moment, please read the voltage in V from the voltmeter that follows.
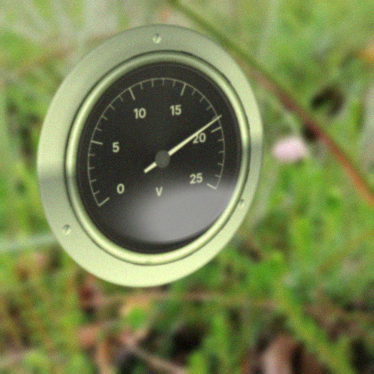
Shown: 19 V
